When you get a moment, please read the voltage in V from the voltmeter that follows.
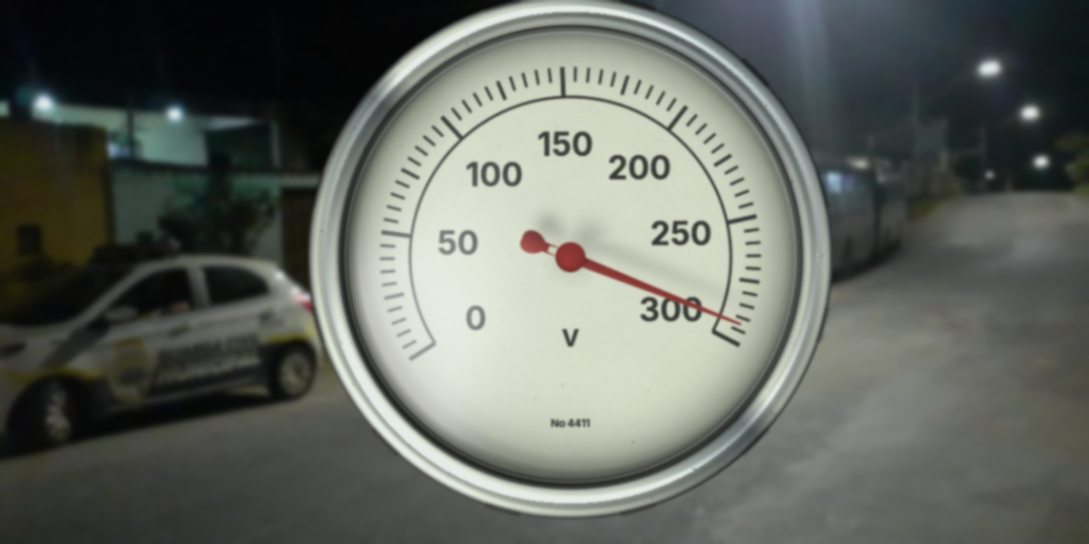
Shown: 292.5 V
